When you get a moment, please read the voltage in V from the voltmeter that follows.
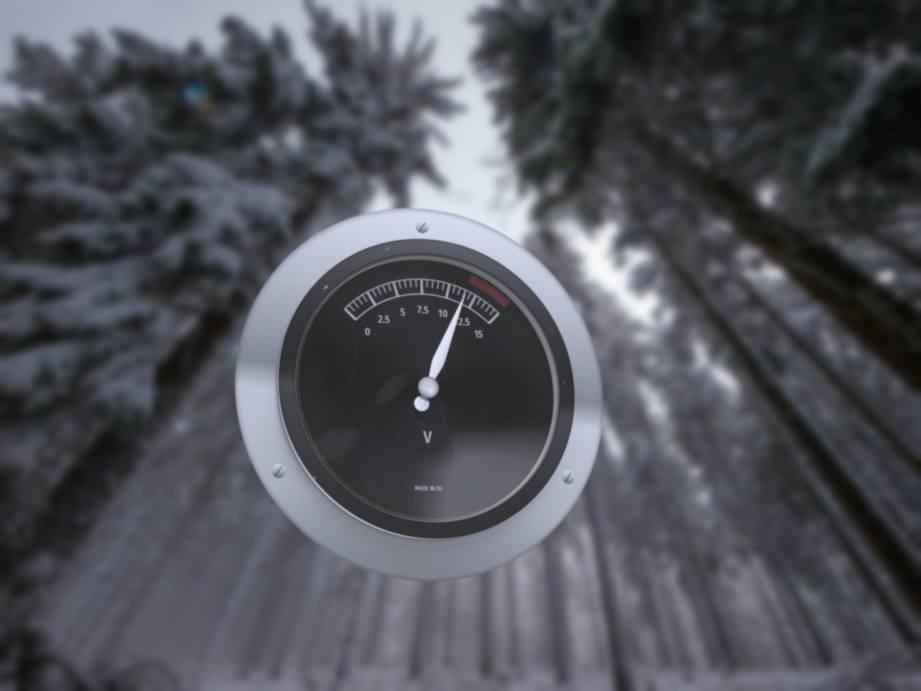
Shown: 11.5 V
